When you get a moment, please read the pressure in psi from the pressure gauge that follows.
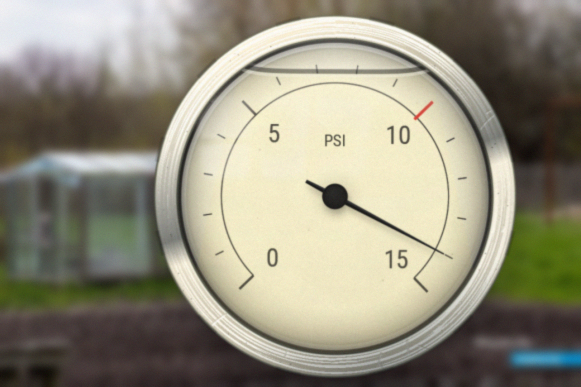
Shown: 14 psi
